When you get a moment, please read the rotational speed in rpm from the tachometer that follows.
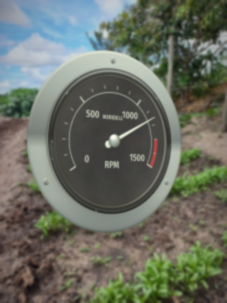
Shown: 1150 rpm
